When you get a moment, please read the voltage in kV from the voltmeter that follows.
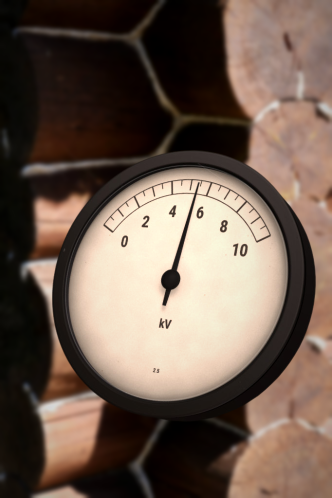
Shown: 5.5 kV
